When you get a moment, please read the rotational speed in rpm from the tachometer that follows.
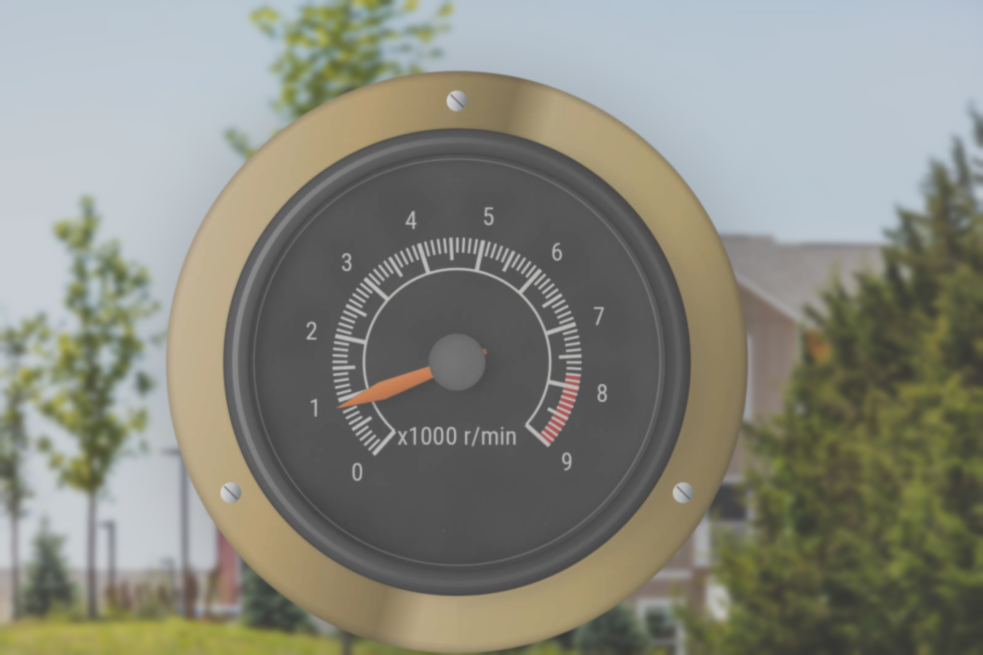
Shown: 900 rpm
